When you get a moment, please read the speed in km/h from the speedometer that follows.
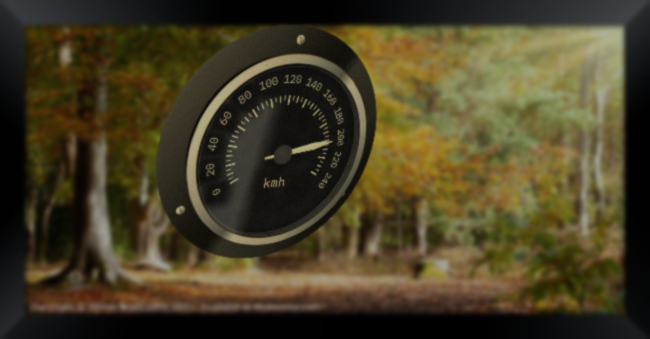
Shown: 200 km/h
